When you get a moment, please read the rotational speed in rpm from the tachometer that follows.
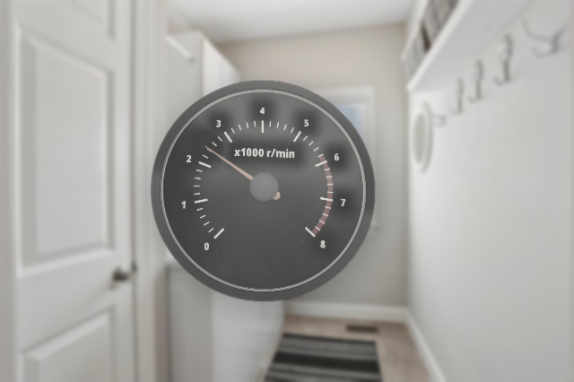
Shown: 2400 rpm
